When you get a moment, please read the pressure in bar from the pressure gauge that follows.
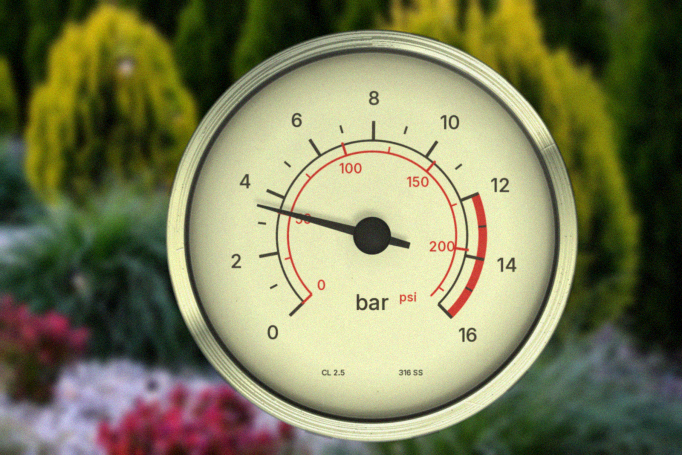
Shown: 3.5 bar
